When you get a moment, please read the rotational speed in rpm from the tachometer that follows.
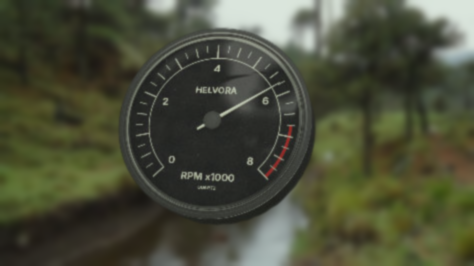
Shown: 5750 rpm
